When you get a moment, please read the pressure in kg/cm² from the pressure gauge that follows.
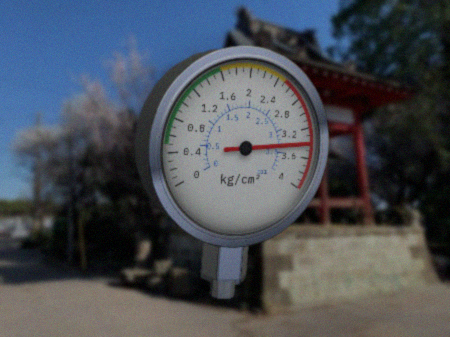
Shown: 3.4 kg/cm²
